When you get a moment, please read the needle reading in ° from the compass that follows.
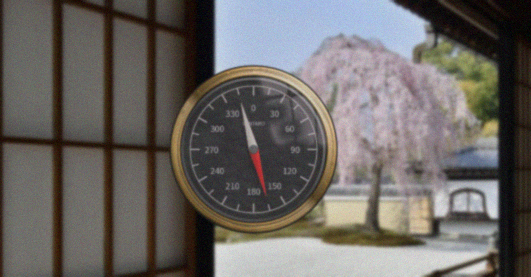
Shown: 165 °
